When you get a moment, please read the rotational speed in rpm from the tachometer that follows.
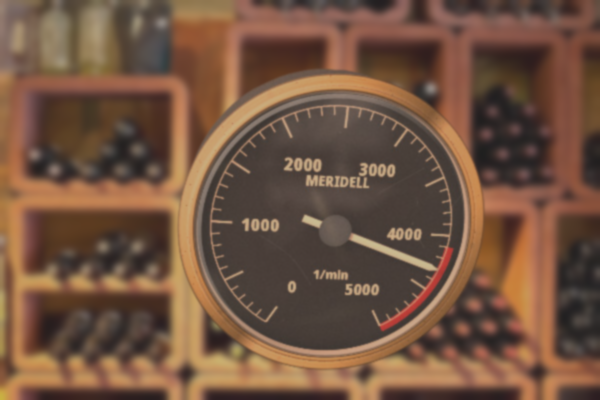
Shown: 4300 rpm
